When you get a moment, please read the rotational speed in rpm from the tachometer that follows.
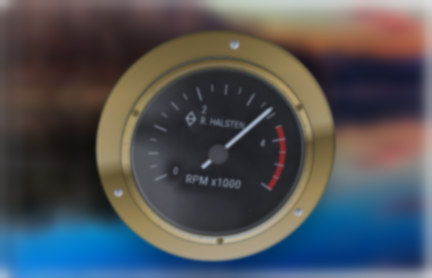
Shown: 3375 rpm
